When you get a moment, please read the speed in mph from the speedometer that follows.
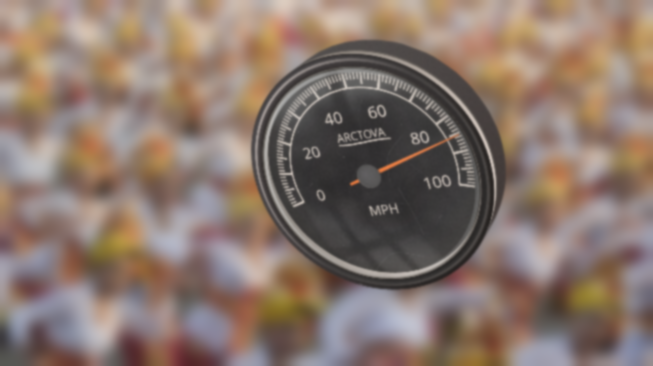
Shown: 85 mph
